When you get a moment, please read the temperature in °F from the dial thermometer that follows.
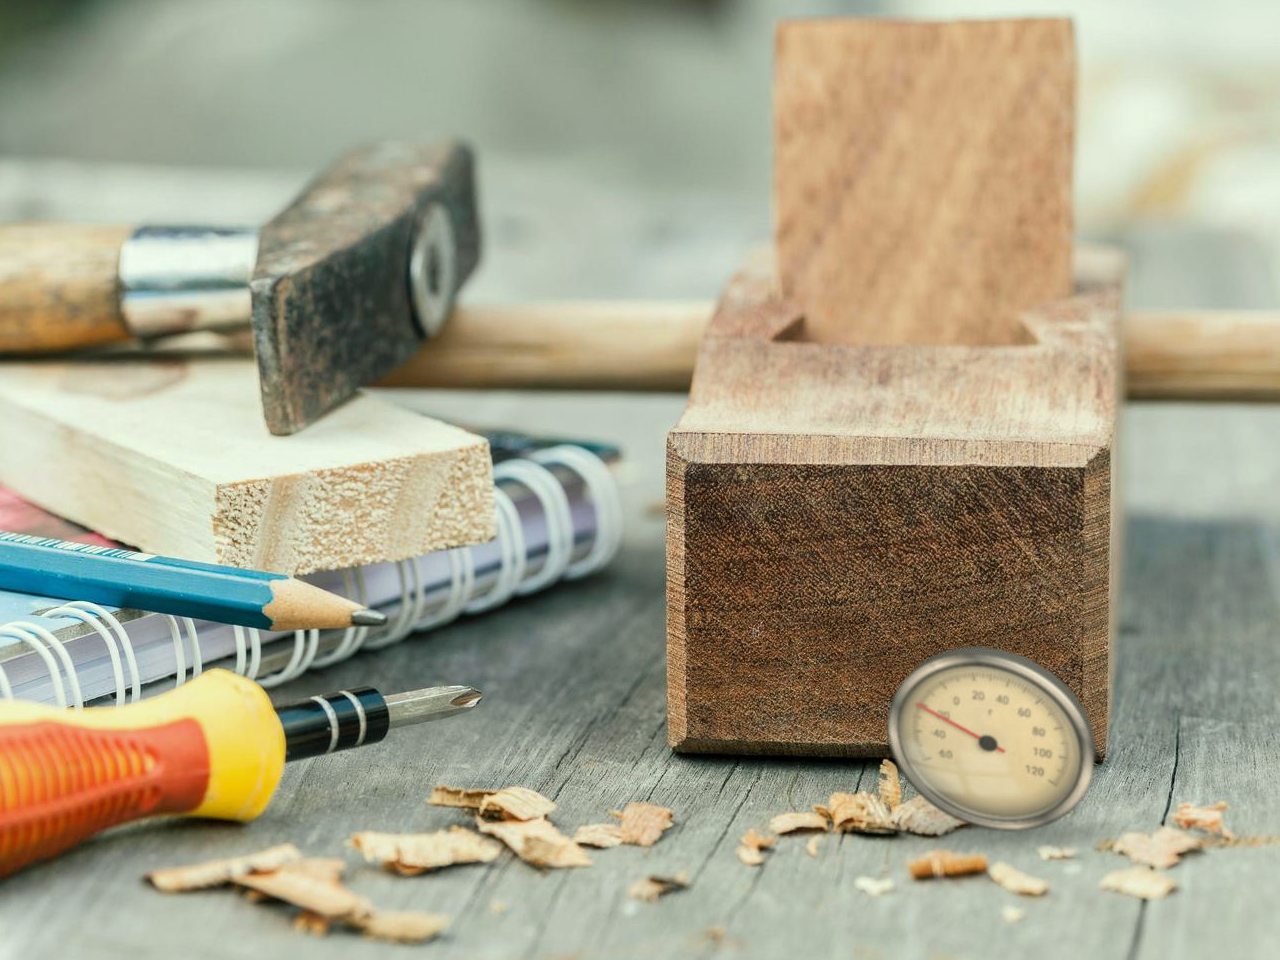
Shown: -20 °F
